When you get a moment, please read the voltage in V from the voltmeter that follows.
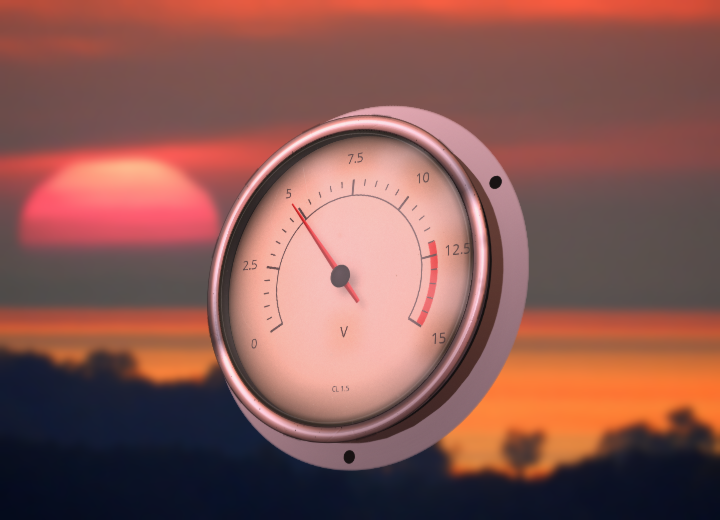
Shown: 5 V
